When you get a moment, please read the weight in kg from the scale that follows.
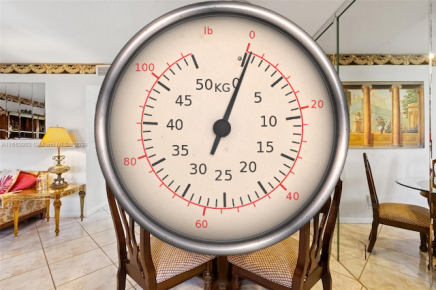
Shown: 0.5 kg
